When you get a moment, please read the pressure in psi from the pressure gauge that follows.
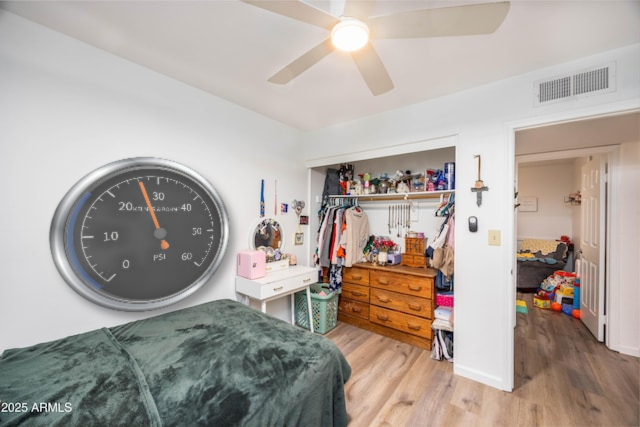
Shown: 26 psi
